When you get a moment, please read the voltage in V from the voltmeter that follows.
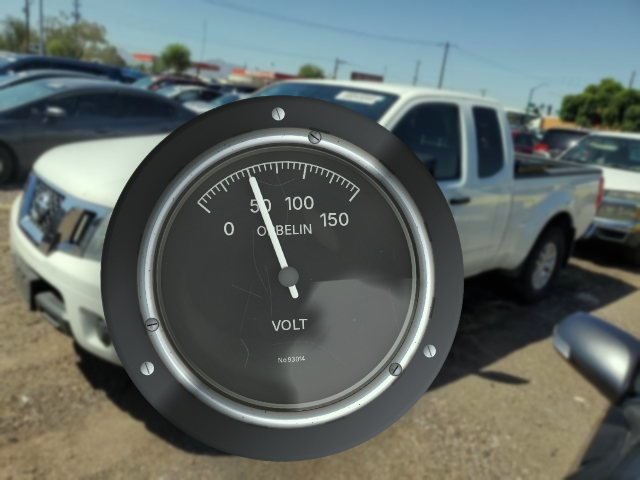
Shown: 50 V
